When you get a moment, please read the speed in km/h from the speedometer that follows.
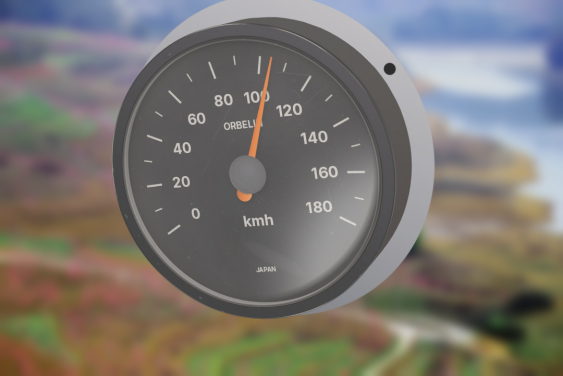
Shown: 105 km/h
